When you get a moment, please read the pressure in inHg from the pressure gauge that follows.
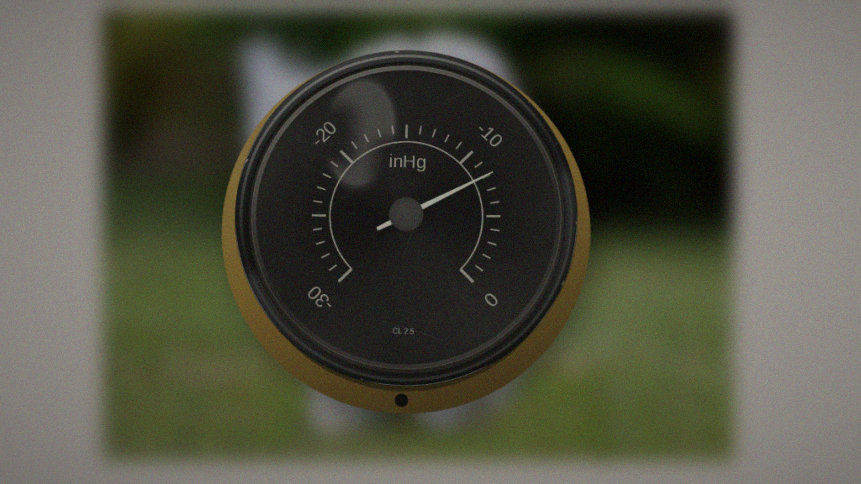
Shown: -8 inHg
